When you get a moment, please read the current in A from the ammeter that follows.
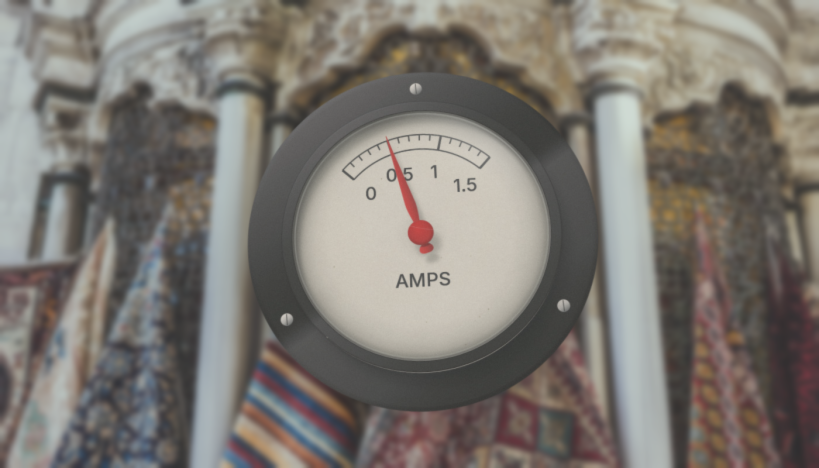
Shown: 0.5 A
